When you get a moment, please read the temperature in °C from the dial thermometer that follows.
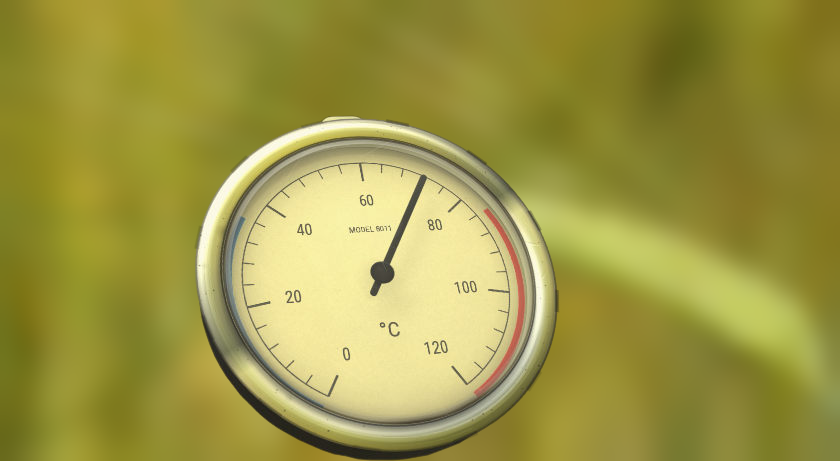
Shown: 72 °C
